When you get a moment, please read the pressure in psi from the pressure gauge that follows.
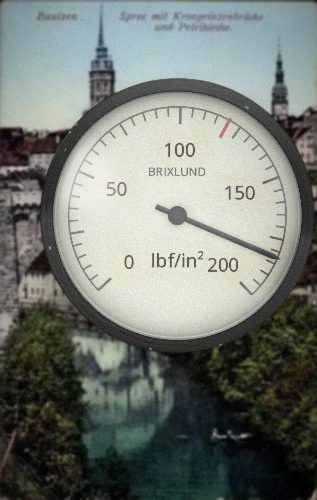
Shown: 182.5 psi
